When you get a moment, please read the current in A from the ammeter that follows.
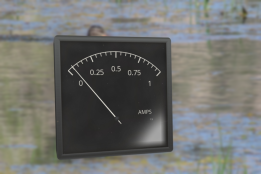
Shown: 0.05 A
